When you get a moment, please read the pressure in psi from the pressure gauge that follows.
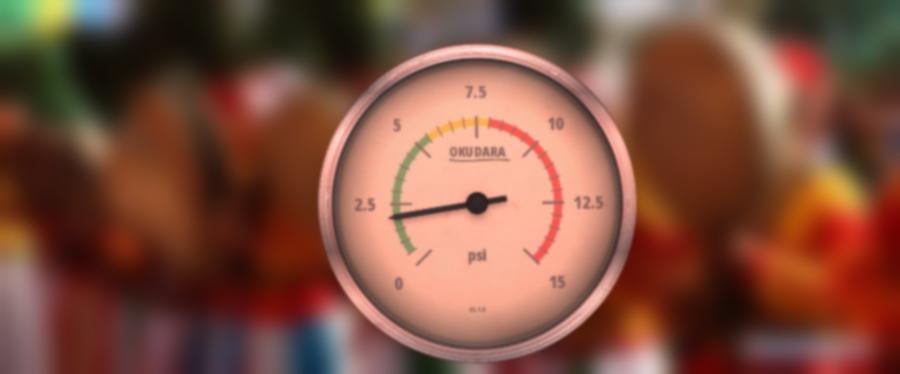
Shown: 2 psi
